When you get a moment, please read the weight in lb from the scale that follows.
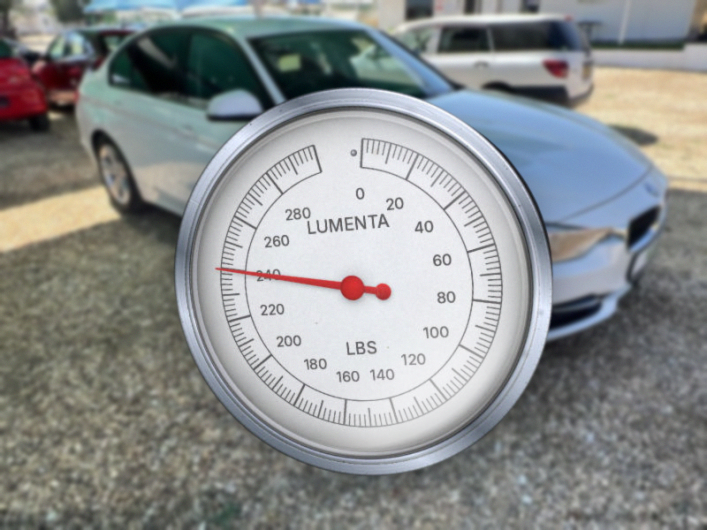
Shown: 240 lb
